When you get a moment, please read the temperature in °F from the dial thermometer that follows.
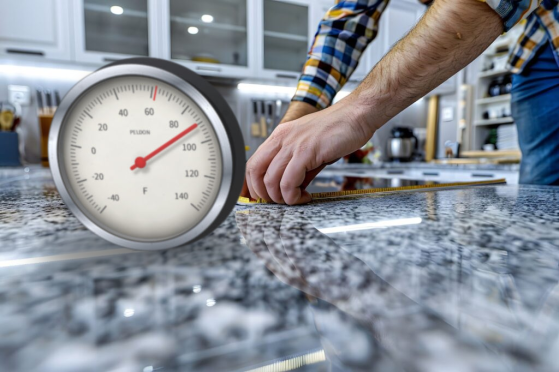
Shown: 90 °F
